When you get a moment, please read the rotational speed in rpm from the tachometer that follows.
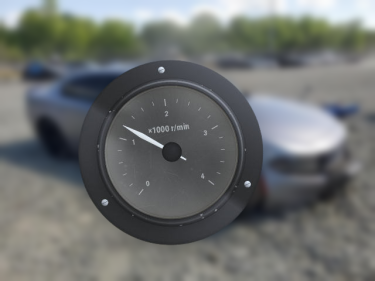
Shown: 1200 rpm
